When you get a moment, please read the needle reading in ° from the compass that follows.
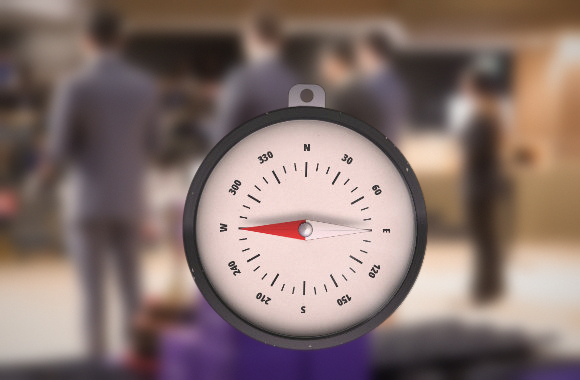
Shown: 270 °
